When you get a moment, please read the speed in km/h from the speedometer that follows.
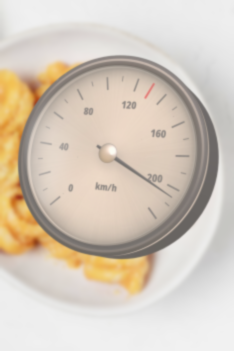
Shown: 205 km/h
